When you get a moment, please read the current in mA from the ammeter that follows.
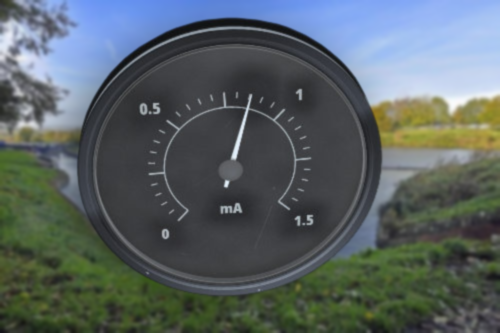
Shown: 0.85 mA
